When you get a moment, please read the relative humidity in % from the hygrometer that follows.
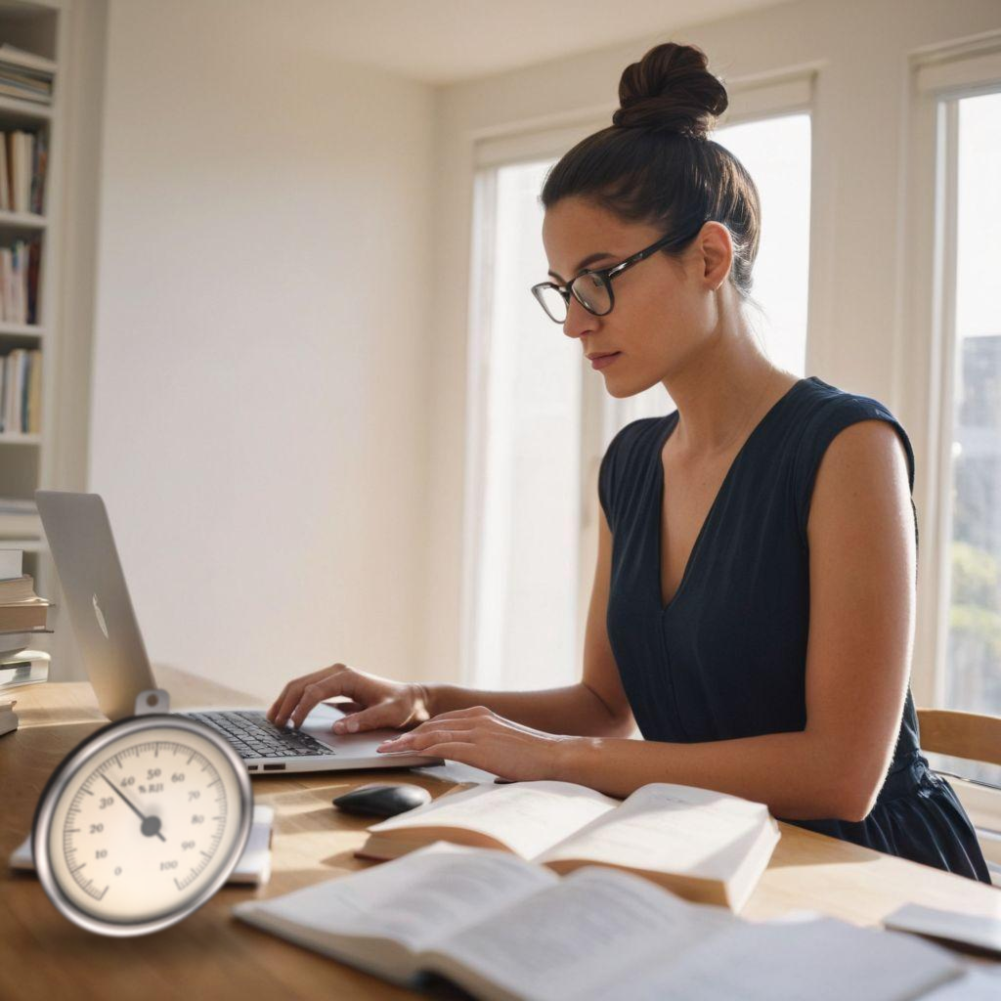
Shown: 35 %
